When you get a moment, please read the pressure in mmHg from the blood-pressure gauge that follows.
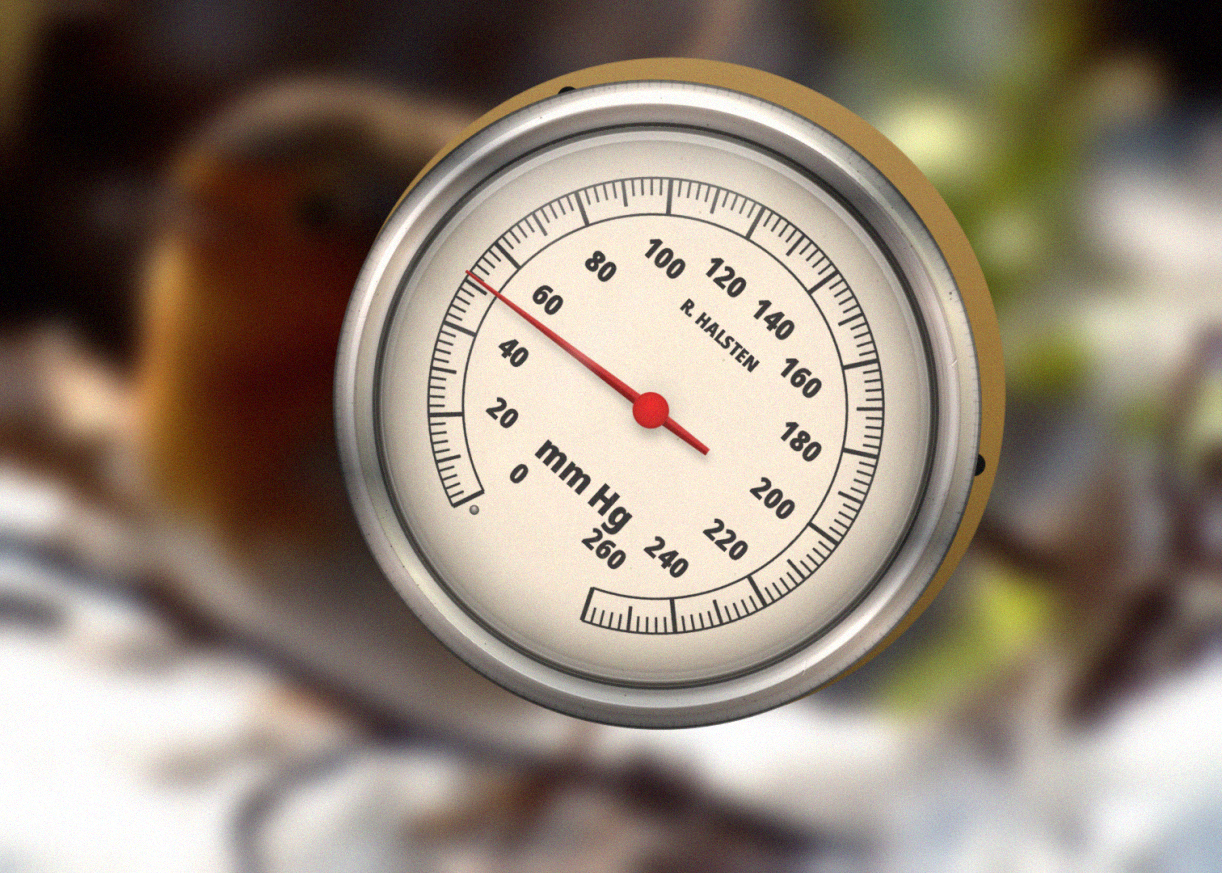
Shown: 52 mmHg
